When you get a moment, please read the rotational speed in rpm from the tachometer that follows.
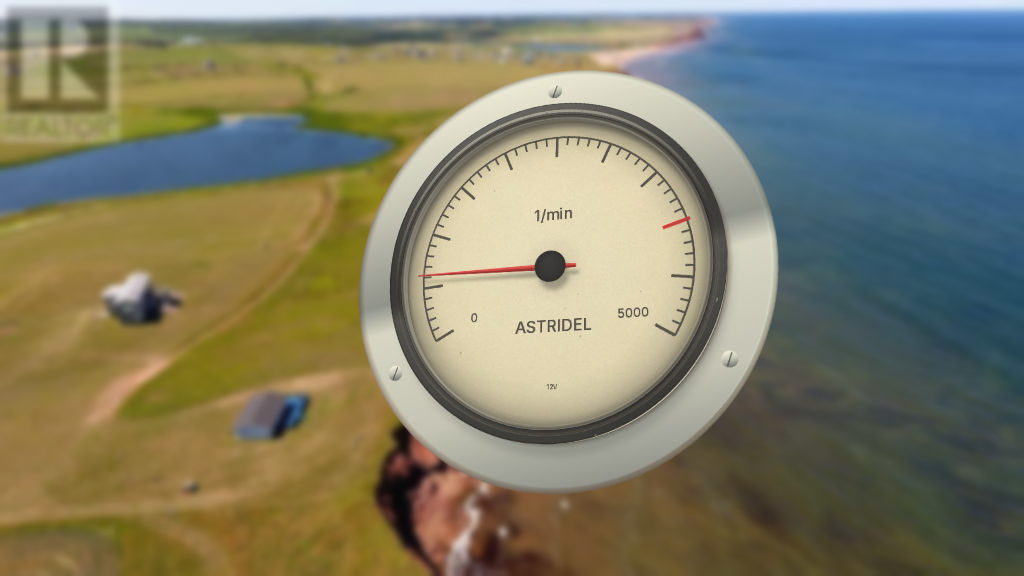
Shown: 600 rpm
